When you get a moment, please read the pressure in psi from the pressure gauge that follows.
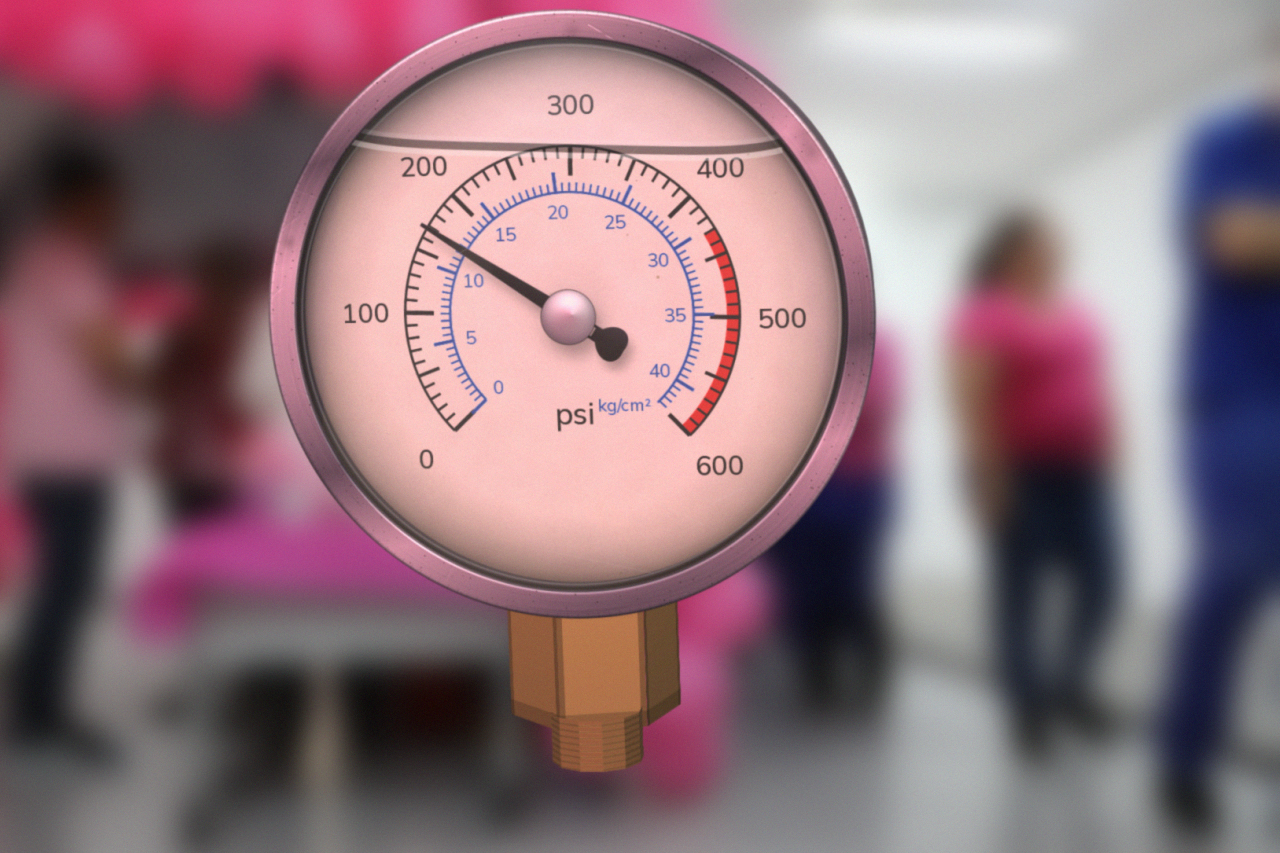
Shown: 170 psi
